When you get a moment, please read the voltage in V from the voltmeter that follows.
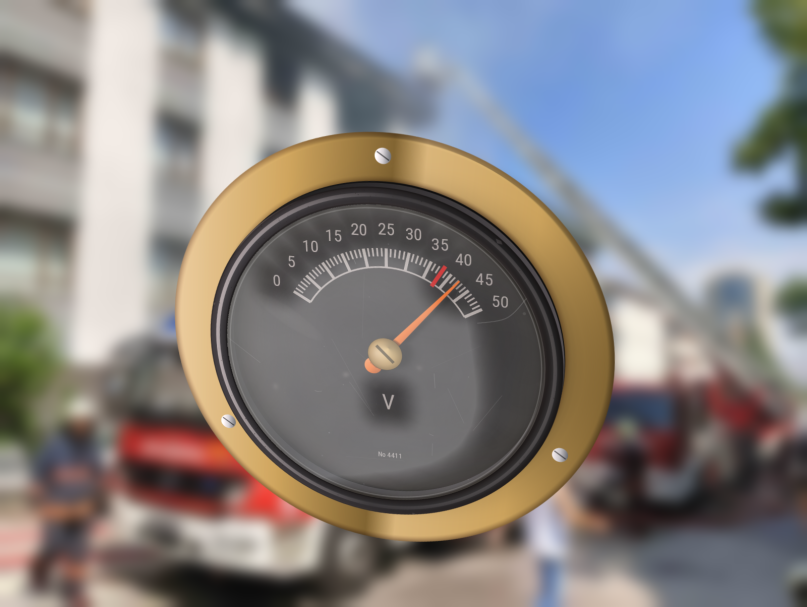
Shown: 42 V
